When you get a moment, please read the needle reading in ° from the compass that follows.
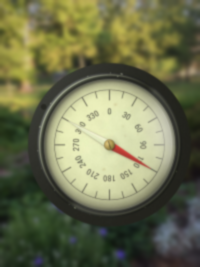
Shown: 120 °
